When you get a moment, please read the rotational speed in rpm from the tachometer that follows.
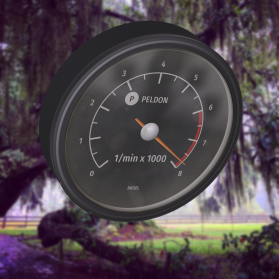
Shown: 7750 rpm
